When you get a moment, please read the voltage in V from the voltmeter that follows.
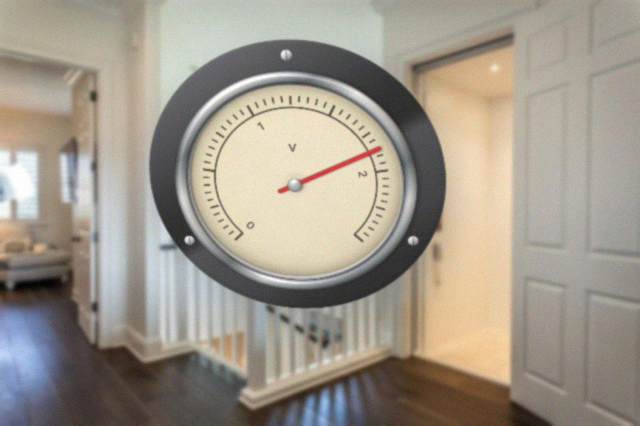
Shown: 1.85 V
